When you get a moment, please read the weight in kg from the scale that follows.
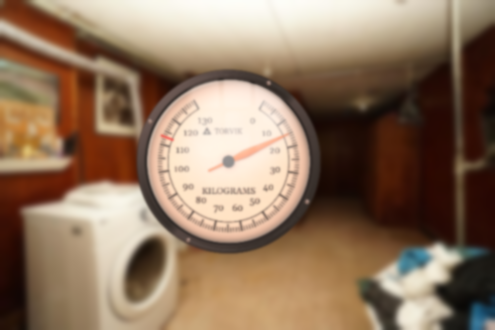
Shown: 15 kg
